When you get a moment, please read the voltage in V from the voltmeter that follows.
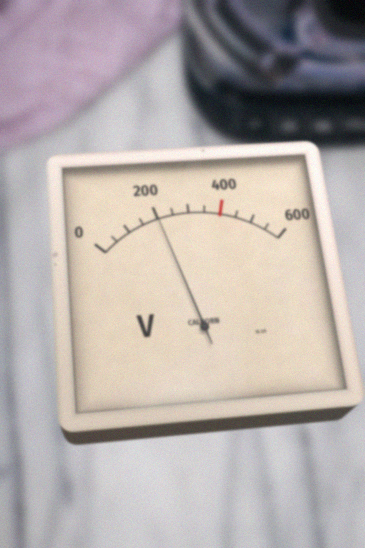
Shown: 200 V
